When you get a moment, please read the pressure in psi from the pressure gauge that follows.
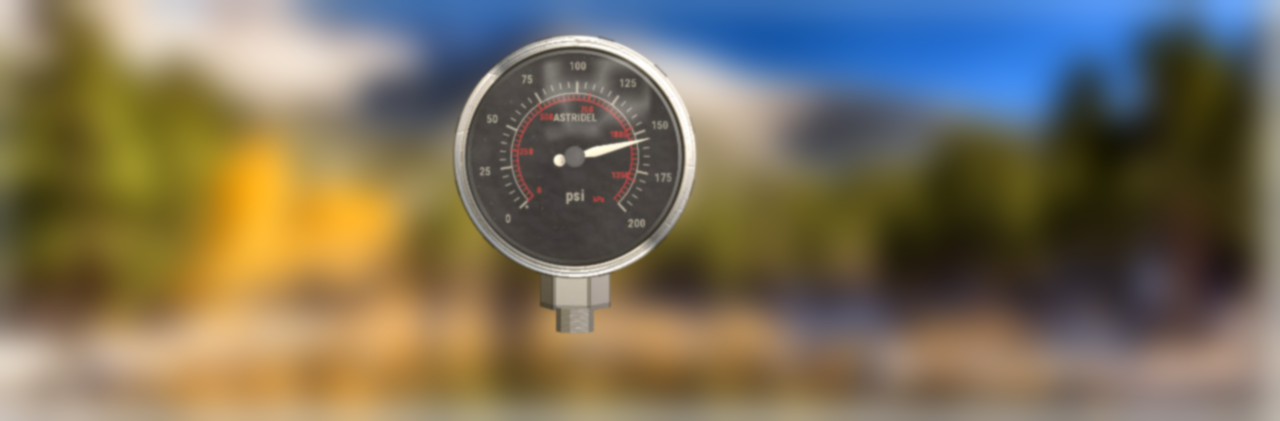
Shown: 155 psi
